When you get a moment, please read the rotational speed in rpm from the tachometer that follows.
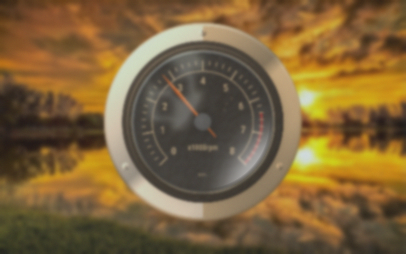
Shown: 2800 rpm
